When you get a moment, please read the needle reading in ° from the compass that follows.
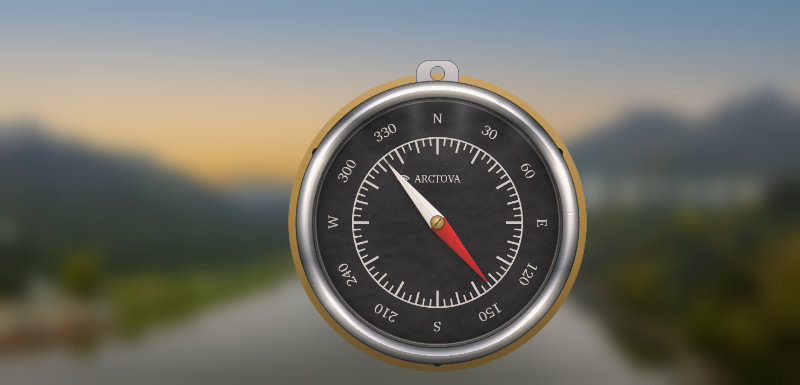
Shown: 140 °
